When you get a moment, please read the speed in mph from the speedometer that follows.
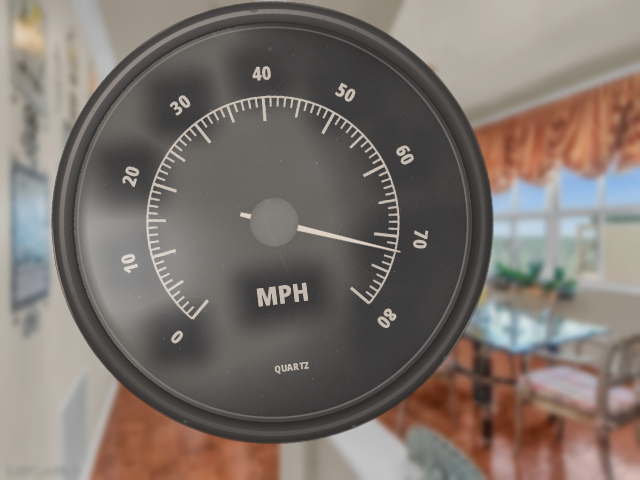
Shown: 72 mph
